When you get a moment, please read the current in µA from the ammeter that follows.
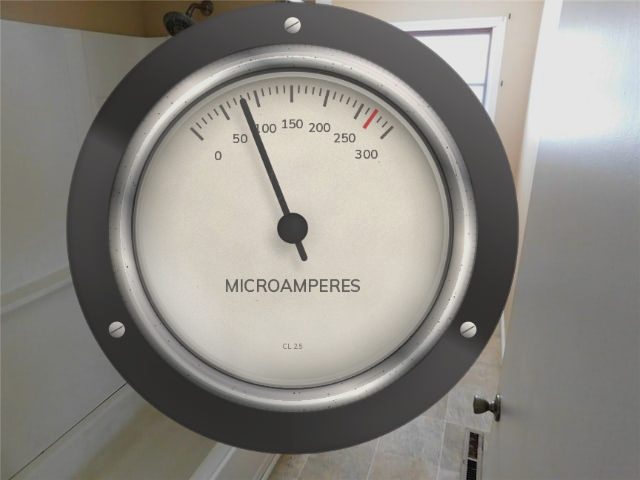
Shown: 80 µA
